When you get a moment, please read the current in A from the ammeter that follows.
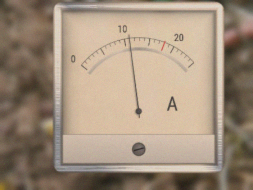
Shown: 11 A
